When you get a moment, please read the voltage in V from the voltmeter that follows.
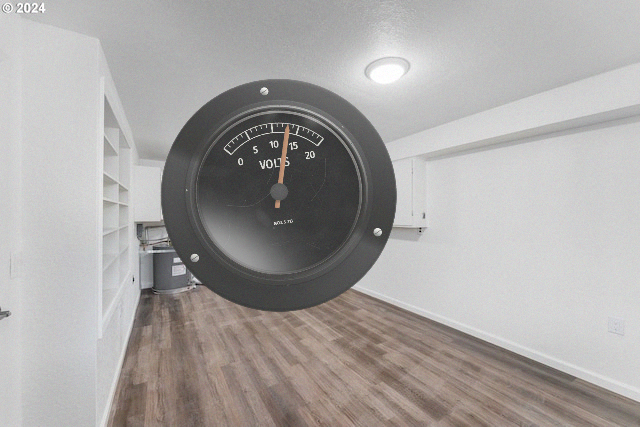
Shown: 13 V
